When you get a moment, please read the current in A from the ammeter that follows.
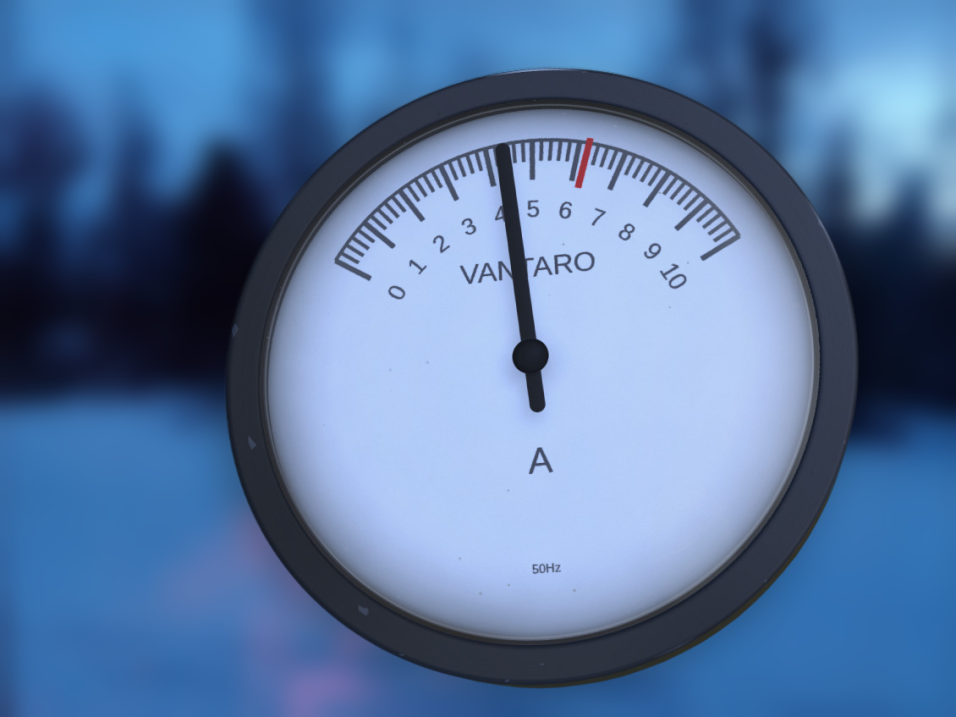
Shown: 4.4 A
